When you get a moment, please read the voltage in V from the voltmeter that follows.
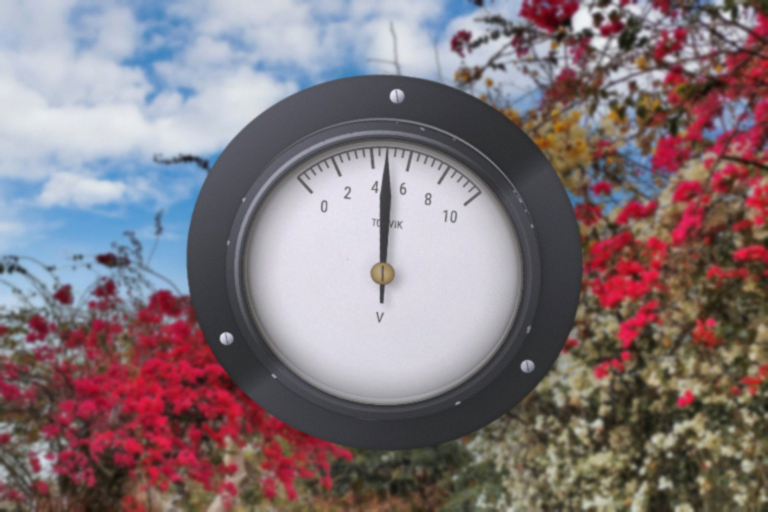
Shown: 4.8 V
